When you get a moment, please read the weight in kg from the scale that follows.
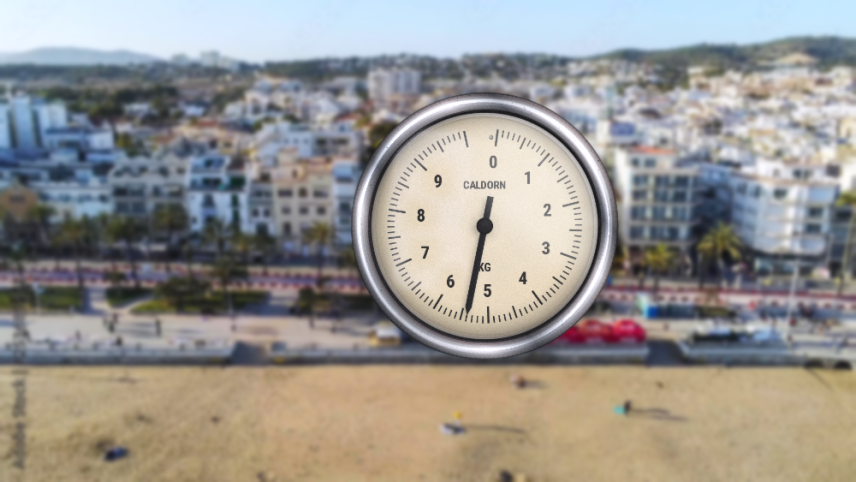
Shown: 5.4 kg
